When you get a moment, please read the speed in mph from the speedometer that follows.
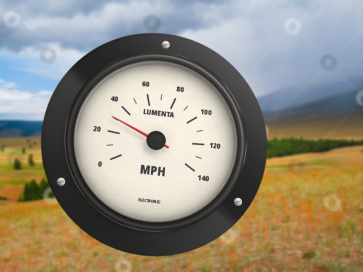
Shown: 30 mph
